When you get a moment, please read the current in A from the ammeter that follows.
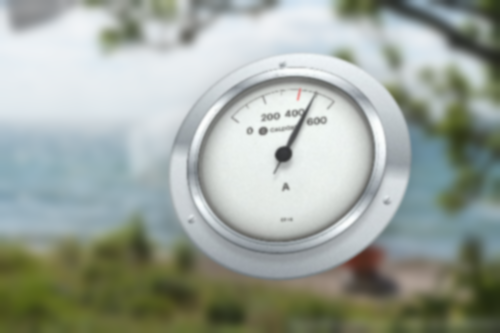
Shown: 500 A
